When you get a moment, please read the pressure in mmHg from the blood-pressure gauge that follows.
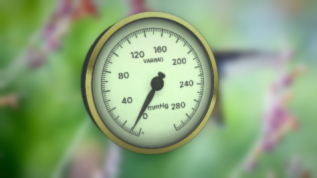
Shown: 10 mmHg
